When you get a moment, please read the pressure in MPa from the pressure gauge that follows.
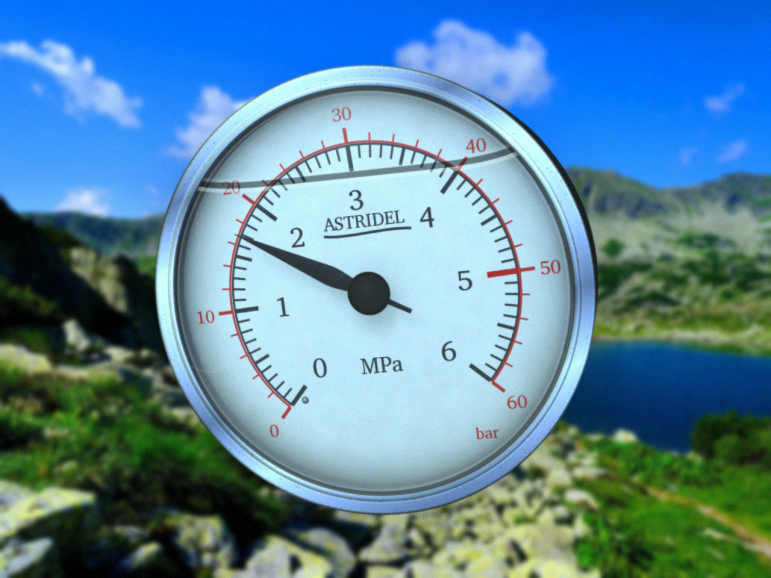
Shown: 1.7 MPa
